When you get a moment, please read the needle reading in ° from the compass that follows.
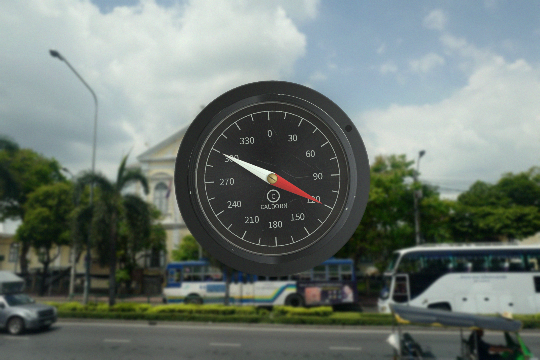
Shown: 120 °
